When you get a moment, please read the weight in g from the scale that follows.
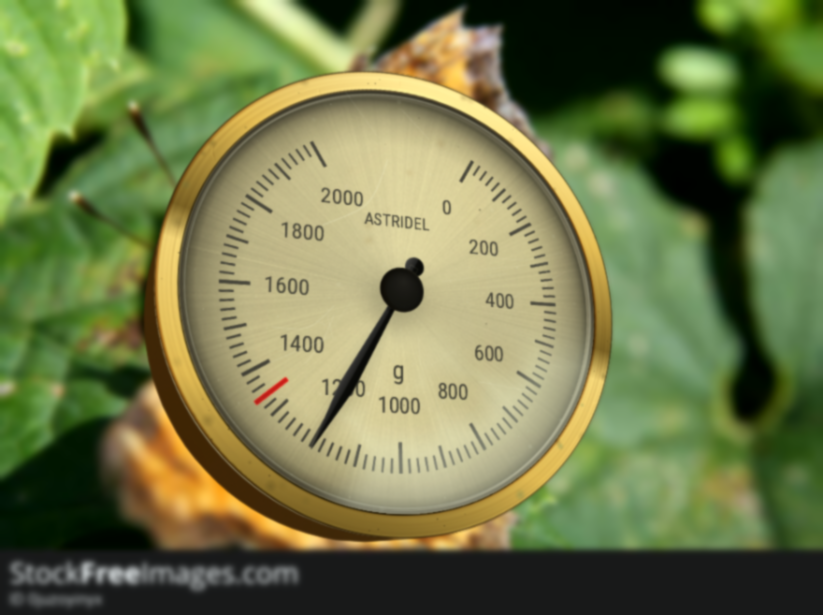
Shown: 1200 g
